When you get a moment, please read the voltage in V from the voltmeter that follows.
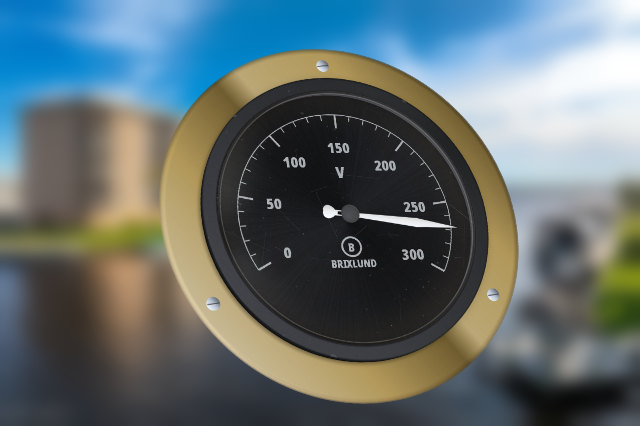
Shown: 270 V
